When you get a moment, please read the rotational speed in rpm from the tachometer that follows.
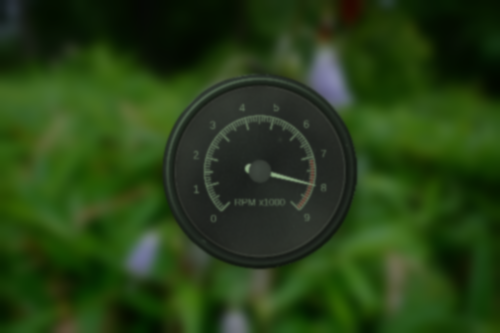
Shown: 8000 rpm
